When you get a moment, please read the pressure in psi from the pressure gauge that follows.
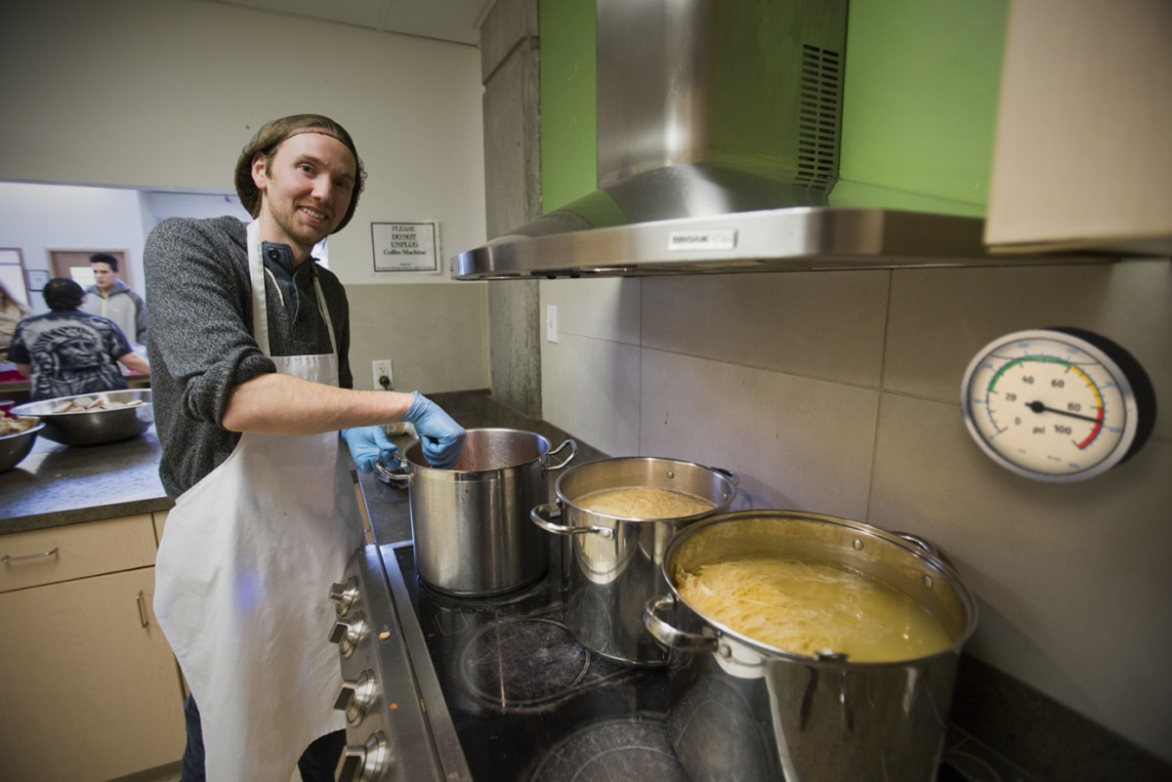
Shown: 85 psi
